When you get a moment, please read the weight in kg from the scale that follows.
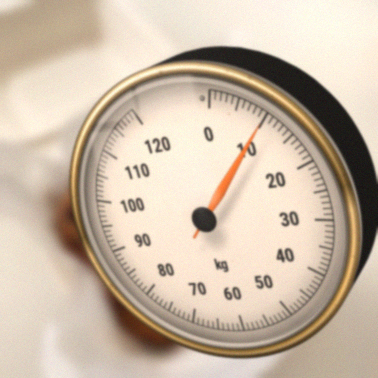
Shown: 10 kg
